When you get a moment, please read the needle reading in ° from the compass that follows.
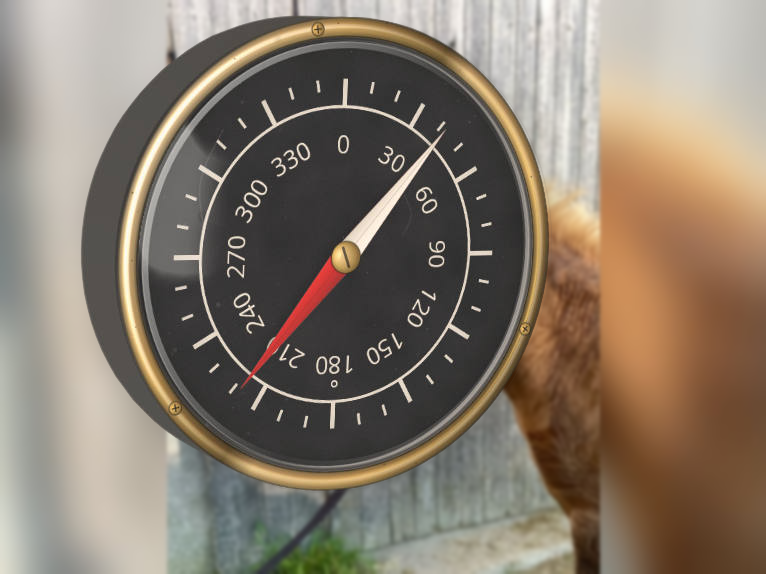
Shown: 220 °
